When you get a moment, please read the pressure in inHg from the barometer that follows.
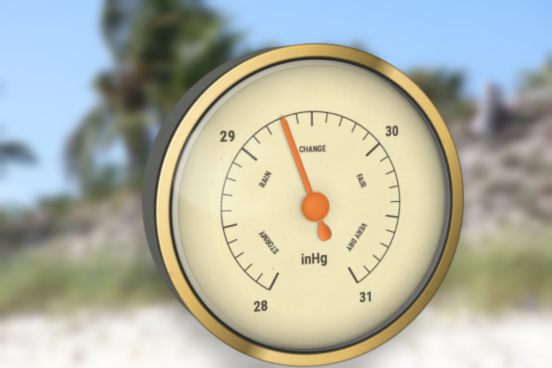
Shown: 29.3 inHg
